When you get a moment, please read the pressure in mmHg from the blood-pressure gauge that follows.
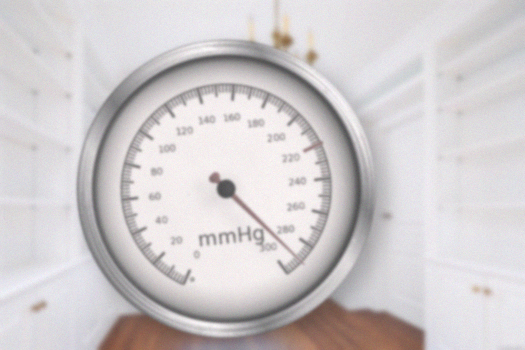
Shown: 290 mmHg
